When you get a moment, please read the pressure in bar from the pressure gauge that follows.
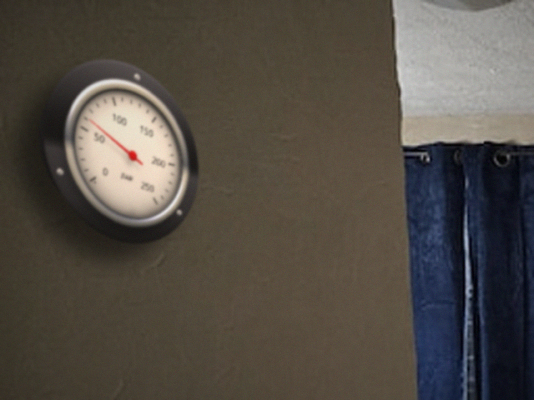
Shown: 60 bar
